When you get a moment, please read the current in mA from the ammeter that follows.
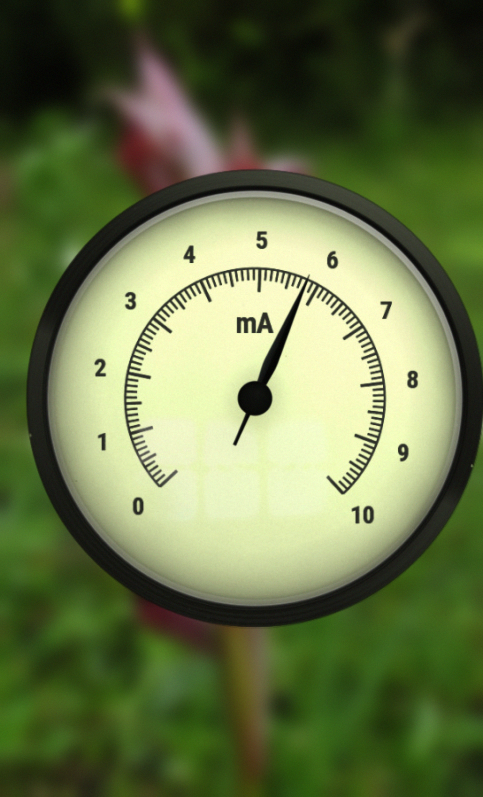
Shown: 5.8 mA
